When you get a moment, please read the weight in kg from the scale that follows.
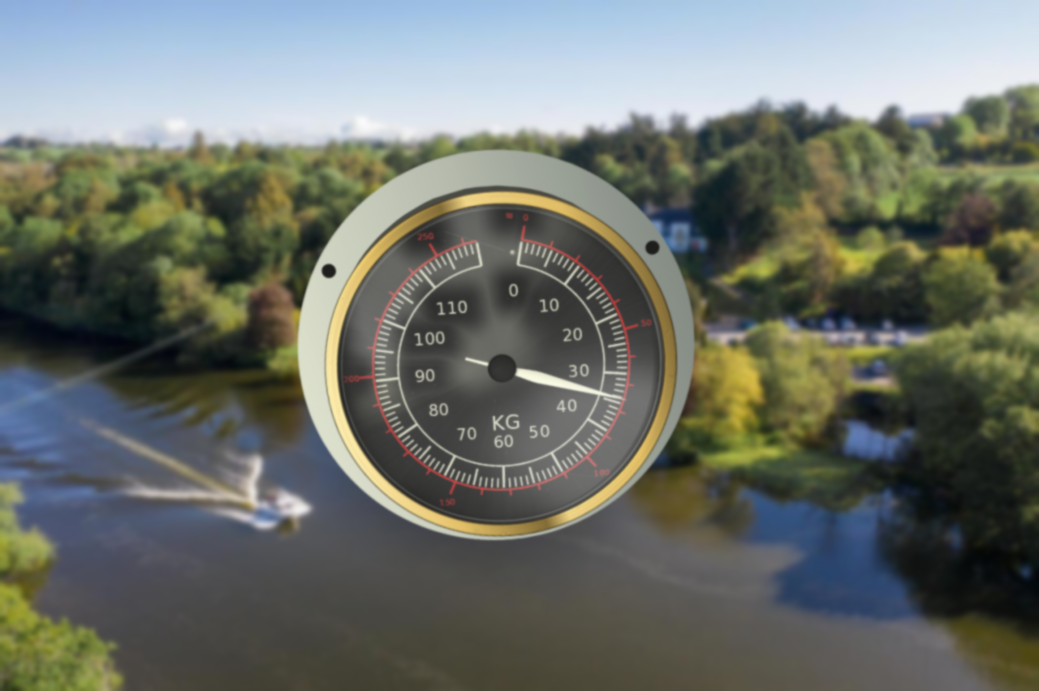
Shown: 34 kg
